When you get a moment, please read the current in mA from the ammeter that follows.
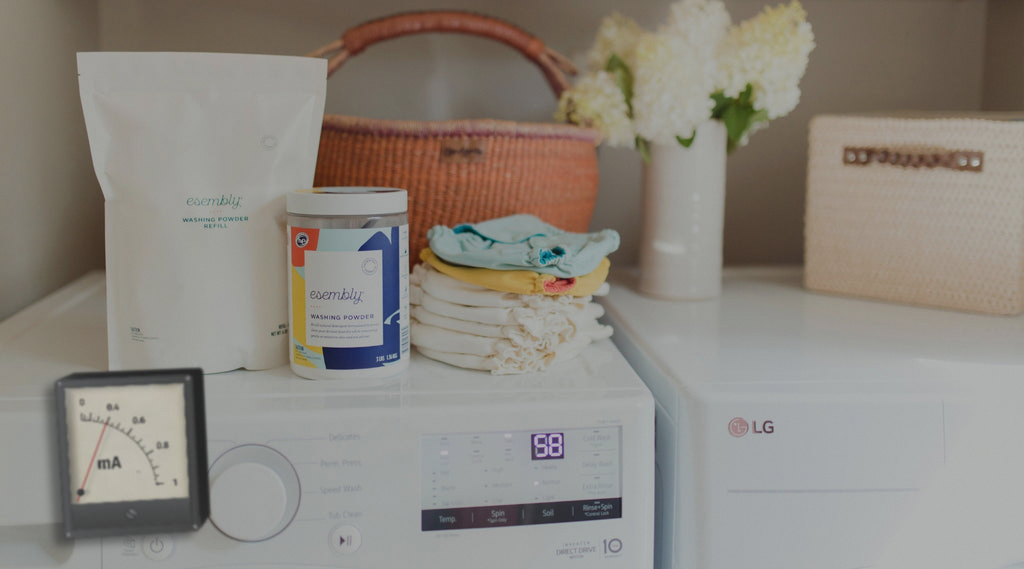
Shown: 0.4 mA
